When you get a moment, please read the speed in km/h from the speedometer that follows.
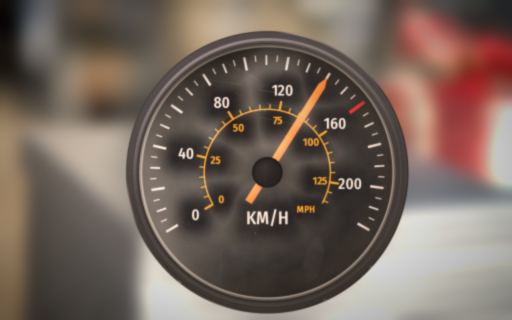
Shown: 140 km/h
